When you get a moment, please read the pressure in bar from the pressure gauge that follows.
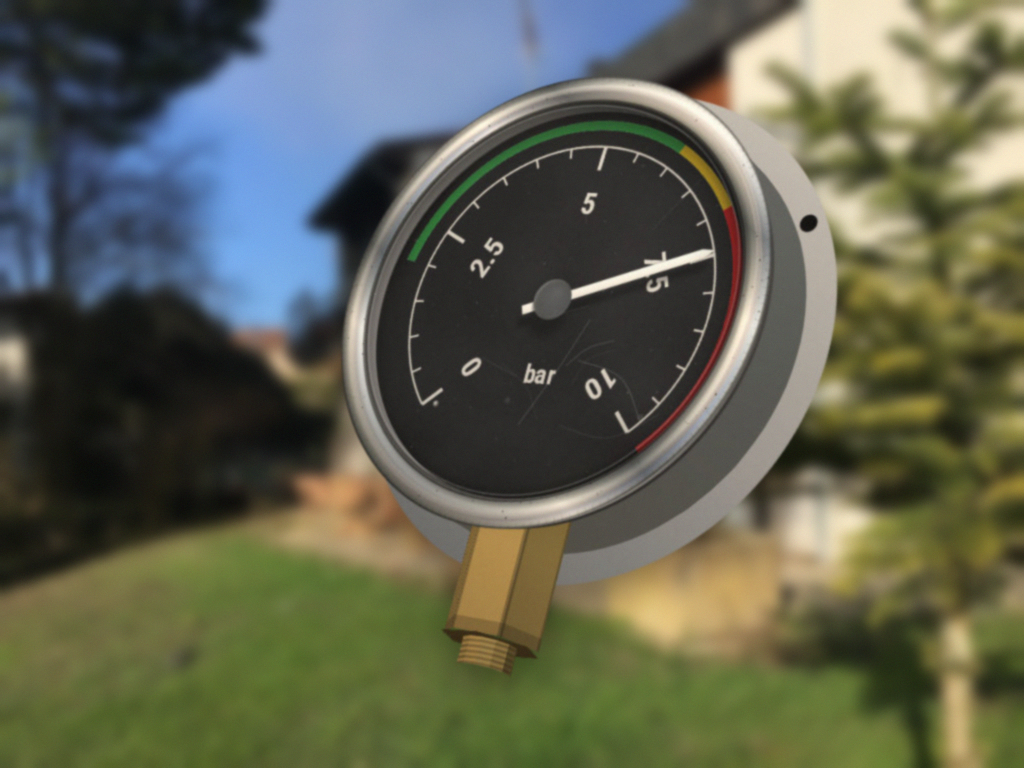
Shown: 7.5 bar
